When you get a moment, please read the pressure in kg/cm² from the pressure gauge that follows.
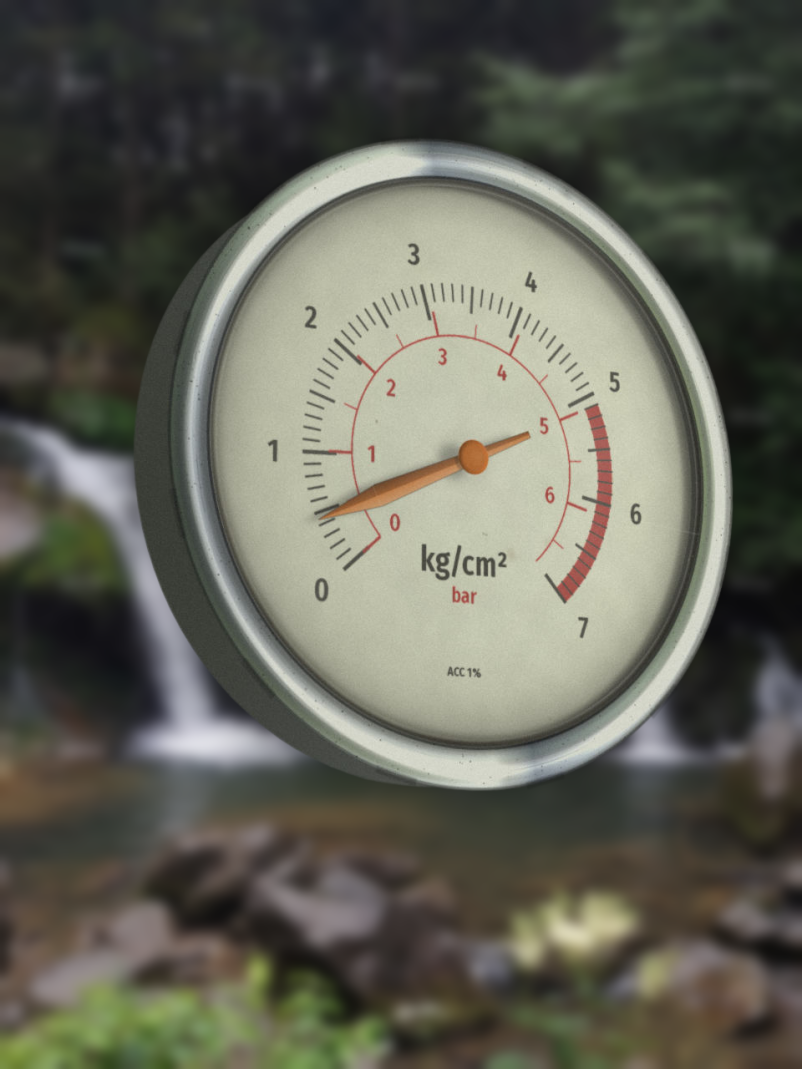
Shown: 0.45 kg/cm²
